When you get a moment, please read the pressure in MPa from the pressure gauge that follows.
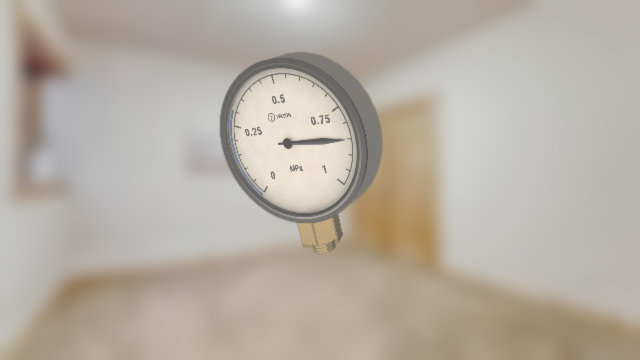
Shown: 0.85 MPa
